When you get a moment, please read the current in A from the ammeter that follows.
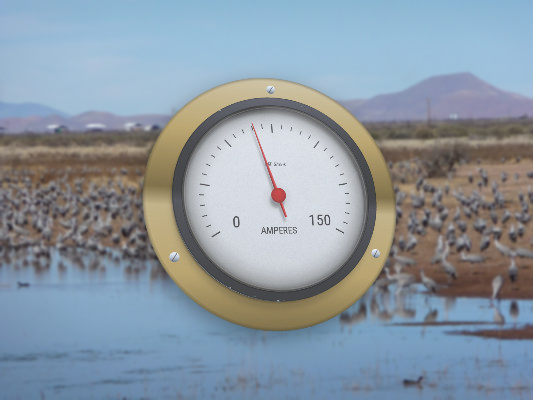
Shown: 65 A
